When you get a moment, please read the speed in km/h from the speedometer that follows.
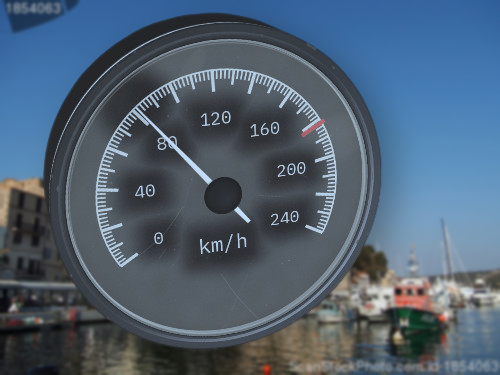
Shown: 82 km/h
